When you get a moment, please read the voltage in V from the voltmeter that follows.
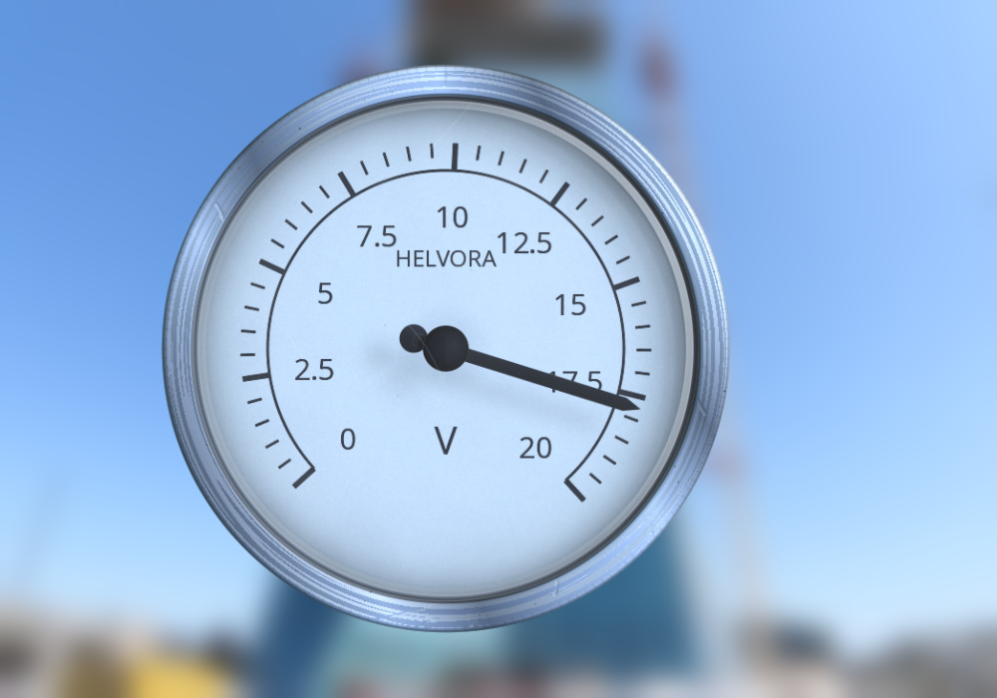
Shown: 17.75 V
